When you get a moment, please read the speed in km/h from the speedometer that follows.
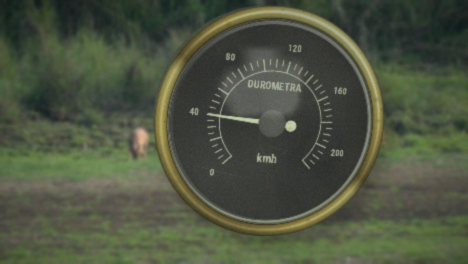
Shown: 40 km/h
